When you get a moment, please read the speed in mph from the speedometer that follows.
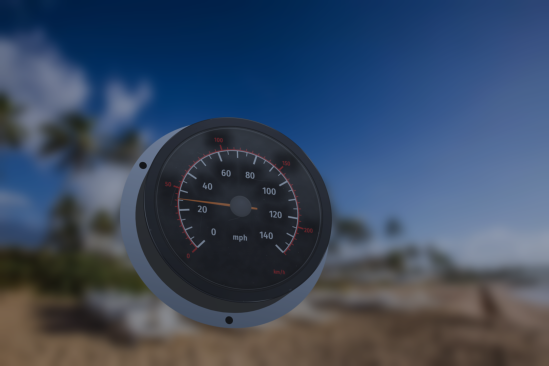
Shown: 25 mph
